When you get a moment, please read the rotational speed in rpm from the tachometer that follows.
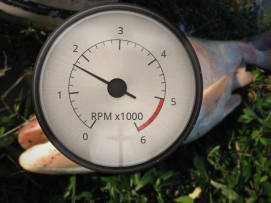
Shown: 1700 rpm
